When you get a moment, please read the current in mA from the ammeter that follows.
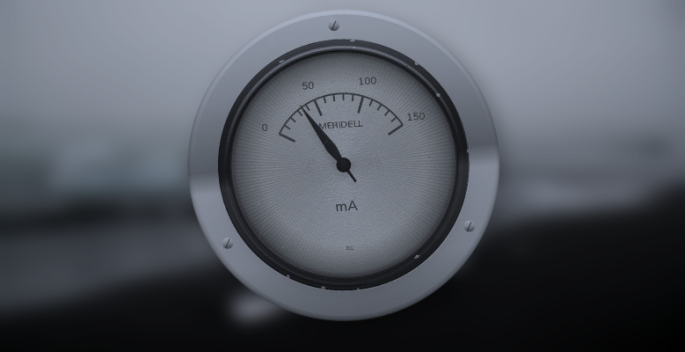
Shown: 35 mA
